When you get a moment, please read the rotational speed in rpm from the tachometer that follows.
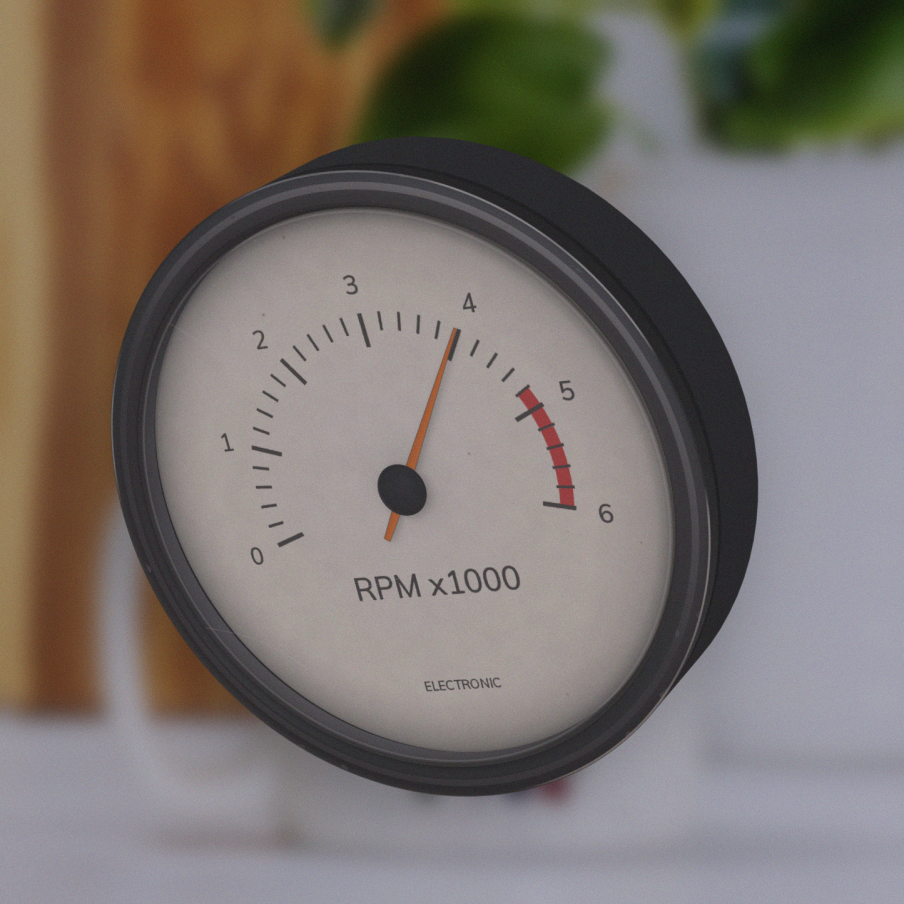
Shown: 4000 rpm
